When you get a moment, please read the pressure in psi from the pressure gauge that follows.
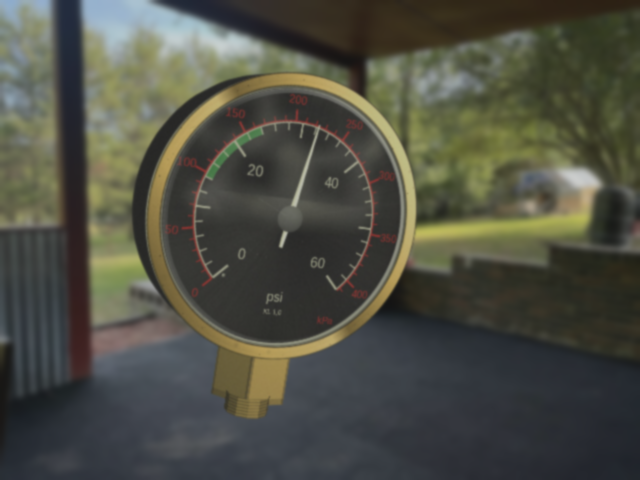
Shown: 32 psi
